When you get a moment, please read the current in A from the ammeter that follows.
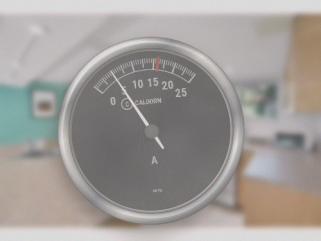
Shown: 5 A
